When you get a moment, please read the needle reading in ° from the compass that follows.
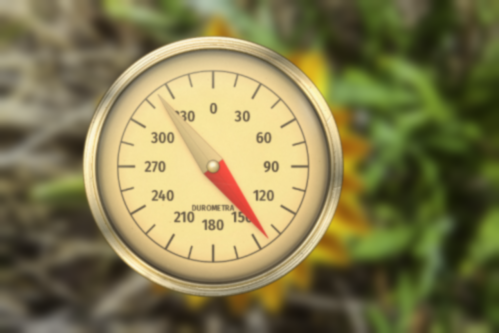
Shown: 142.5 °
